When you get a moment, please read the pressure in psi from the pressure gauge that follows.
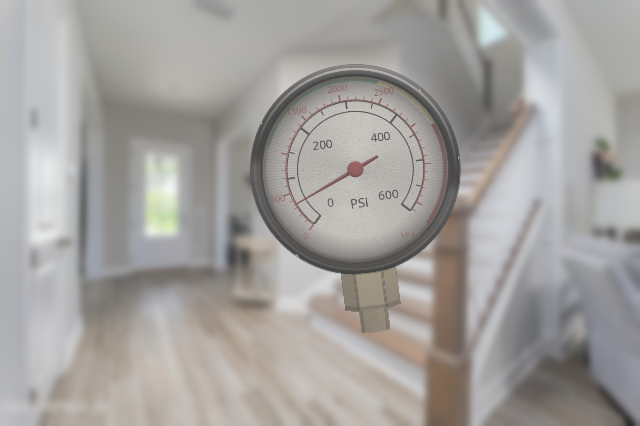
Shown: 50 psi
